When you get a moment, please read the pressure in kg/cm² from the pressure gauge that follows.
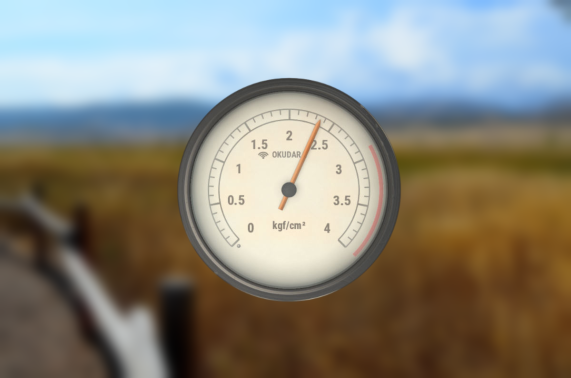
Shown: 2.35 kg/cm²
